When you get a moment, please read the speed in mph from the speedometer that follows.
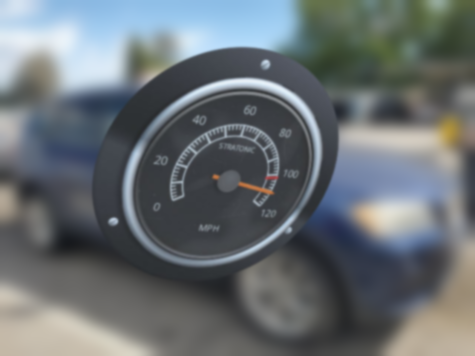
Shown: 110 mph
